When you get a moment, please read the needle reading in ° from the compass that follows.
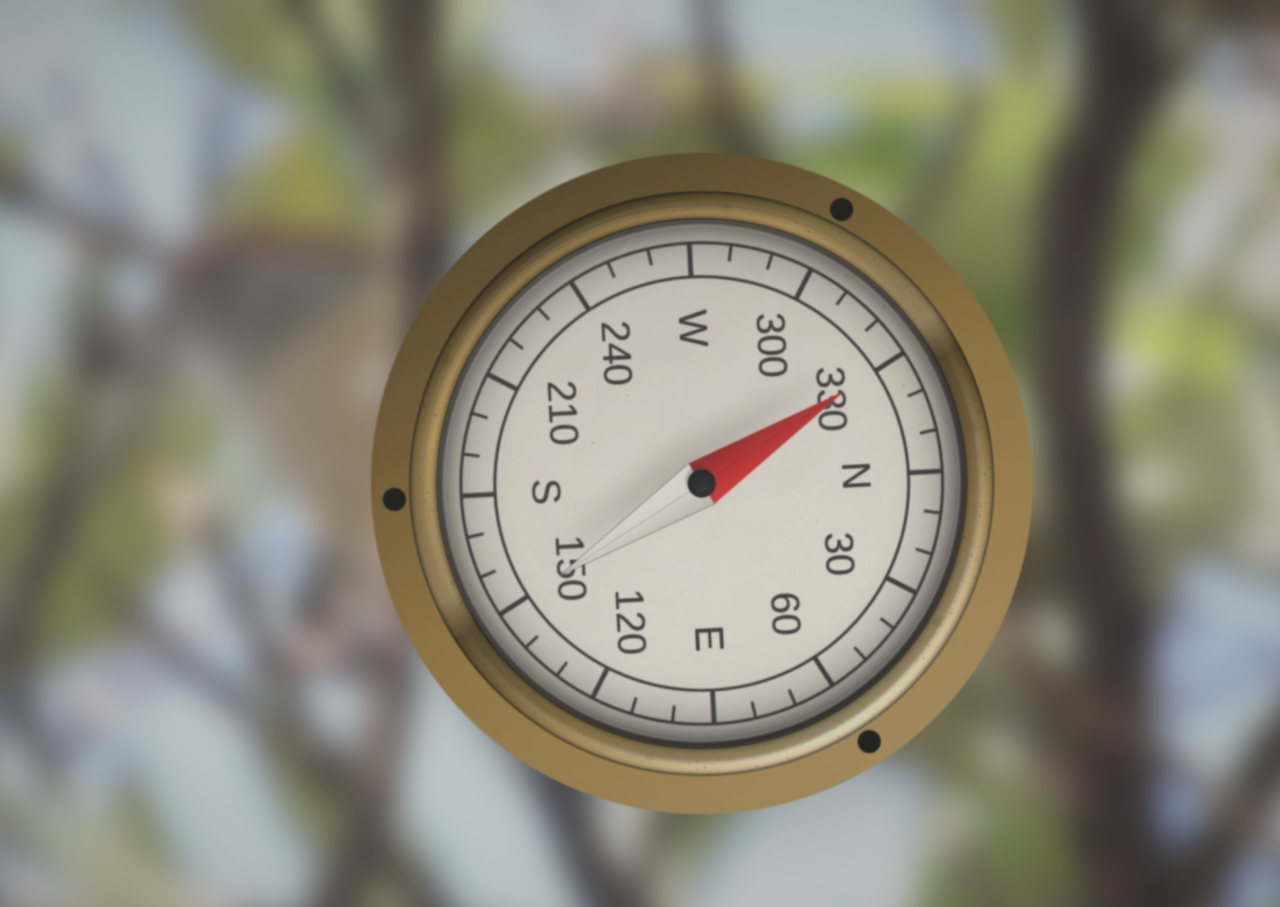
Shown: 330 °
